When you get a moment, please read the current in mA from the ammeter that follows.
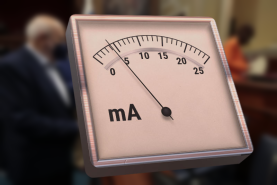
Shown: 4 mA
